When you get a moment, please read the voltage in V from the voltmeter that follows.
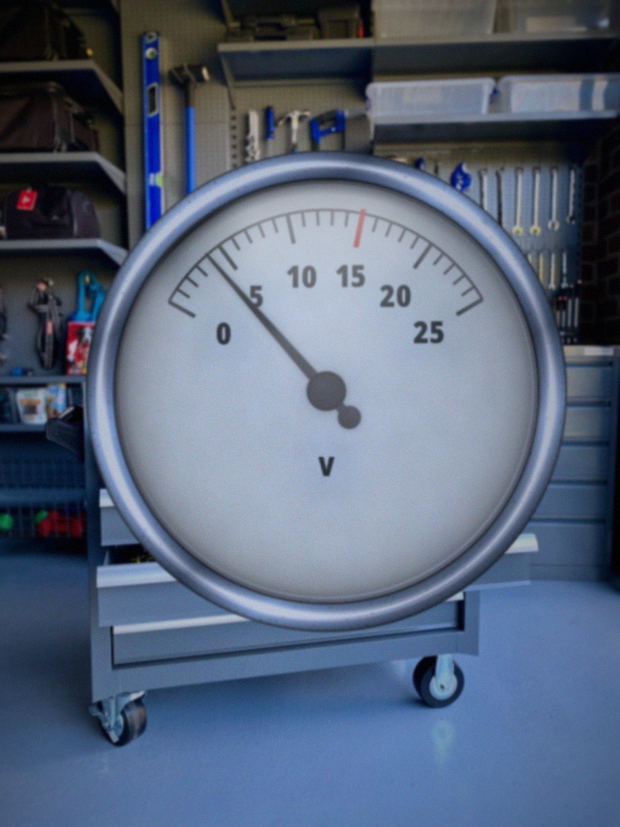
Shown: 4 V
